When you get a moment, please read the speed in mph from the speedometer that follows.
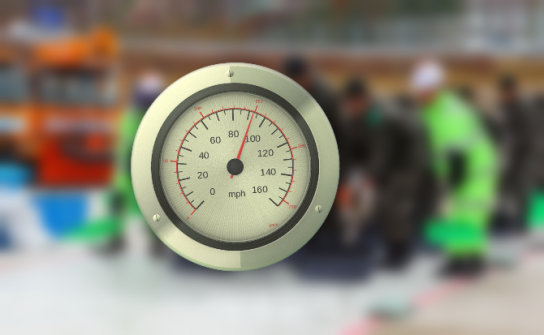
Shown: 92.5 mph
